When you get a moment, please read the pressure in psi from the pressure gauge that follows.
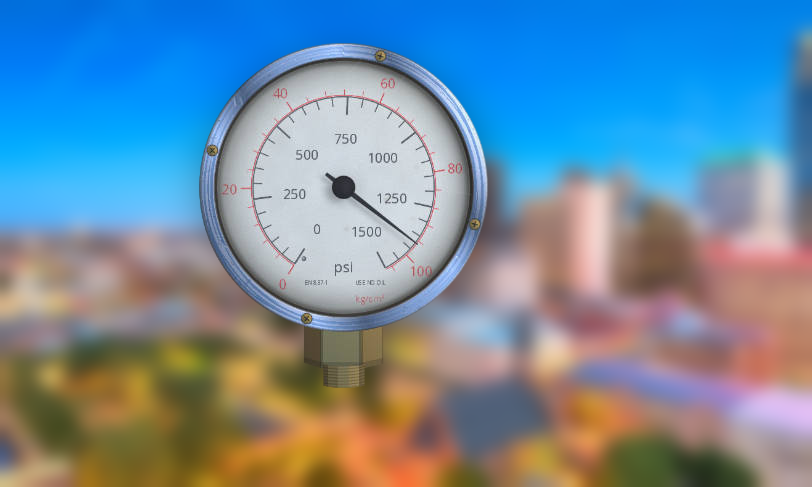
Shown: 1375 psi
